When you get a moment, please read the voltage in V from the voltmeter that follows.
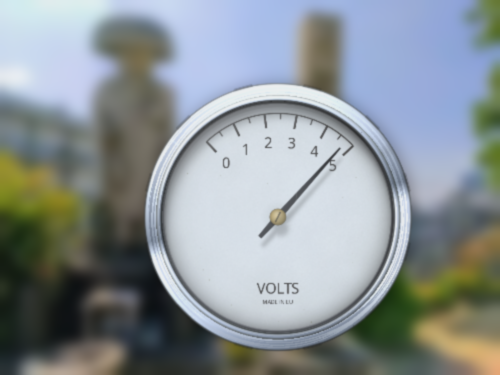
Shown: 4.75 V
